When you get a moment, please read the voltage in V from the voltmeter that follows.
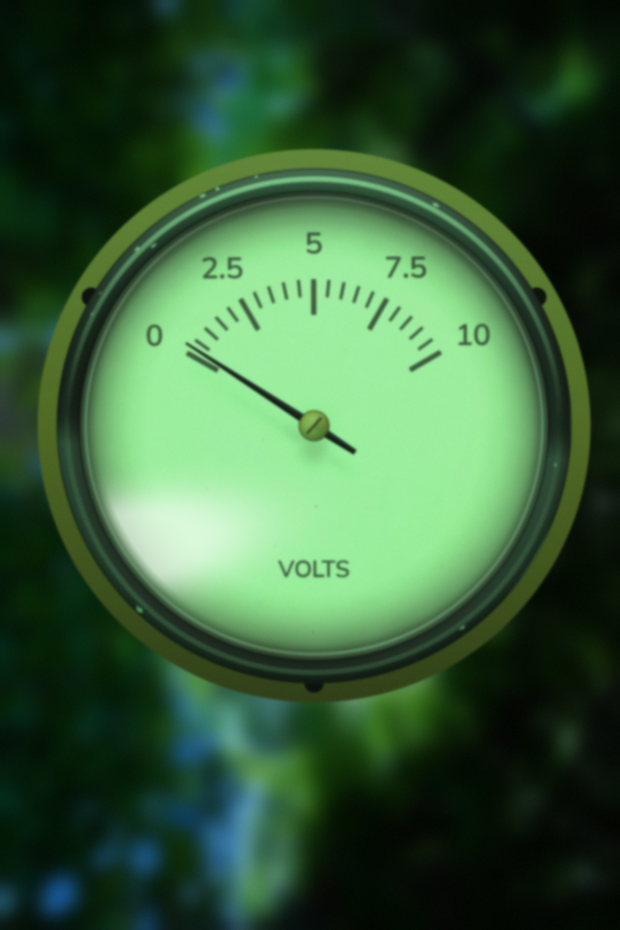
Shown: 0.25 V
